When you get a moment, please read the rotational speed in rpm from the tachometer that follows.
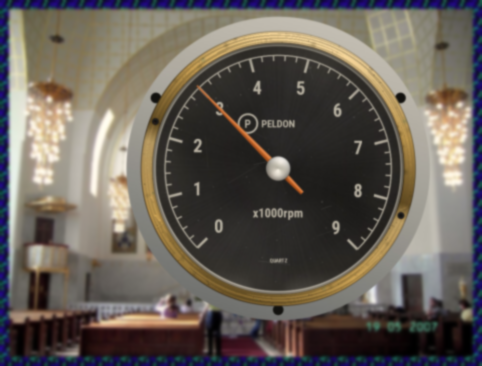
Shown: 3000 rpm
